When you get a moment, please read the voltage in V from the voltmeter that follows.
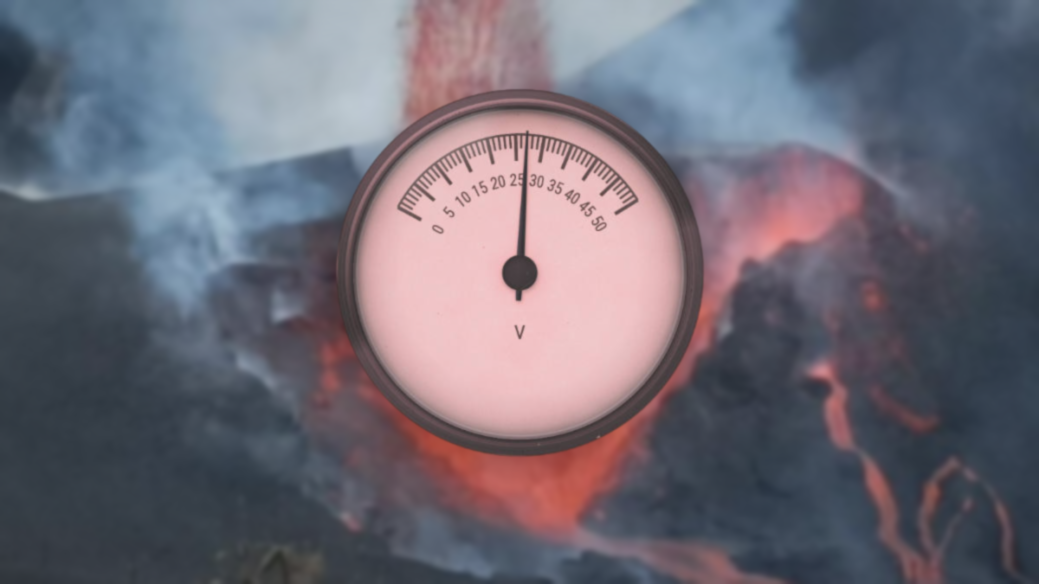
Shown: 27 V
